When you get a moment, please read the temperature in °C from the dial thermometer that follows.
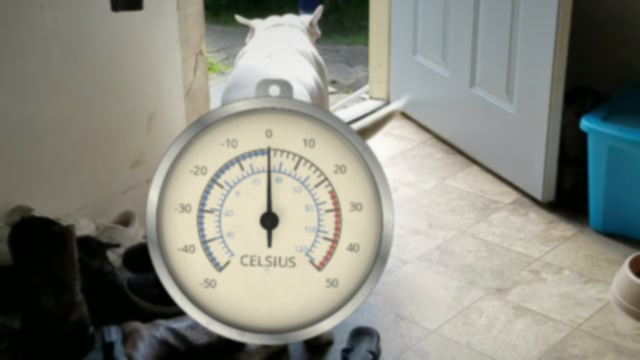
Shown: 0 °C
